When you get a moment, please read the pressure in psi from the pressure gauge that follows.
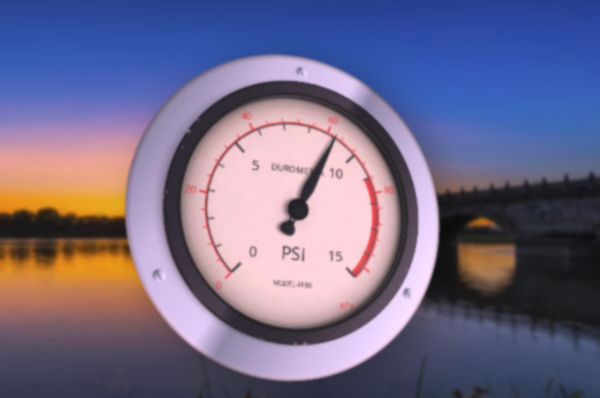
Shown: 9 psi
